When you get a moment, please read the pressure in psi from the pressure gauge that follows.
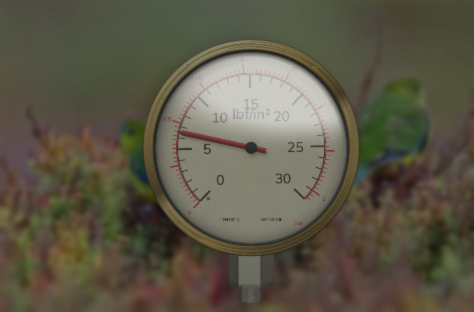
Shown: 6.5 psi
